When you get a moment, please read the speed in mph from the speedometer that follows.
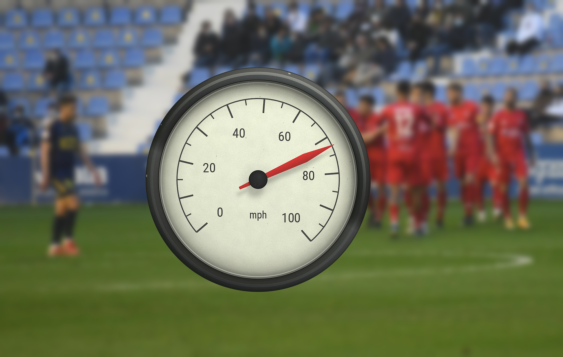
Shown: 72.5 mph
